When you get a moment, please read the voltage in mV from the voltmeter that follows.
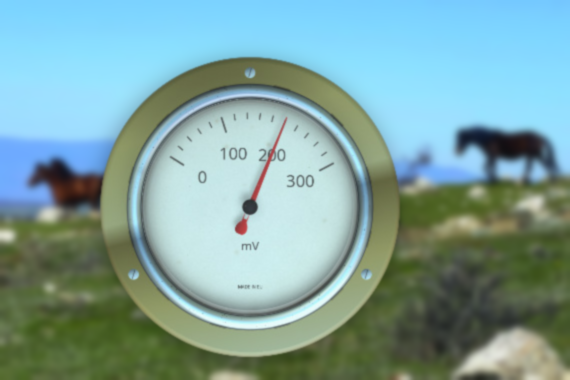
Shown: 200 mV
